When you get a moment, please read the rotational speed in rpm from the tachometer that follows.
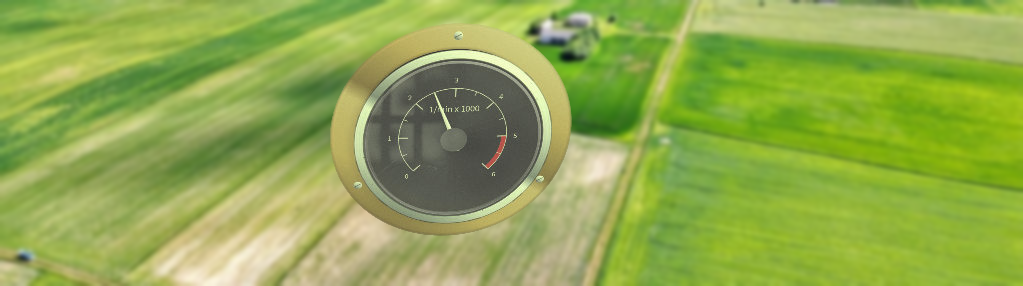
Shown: 2500 rpm
